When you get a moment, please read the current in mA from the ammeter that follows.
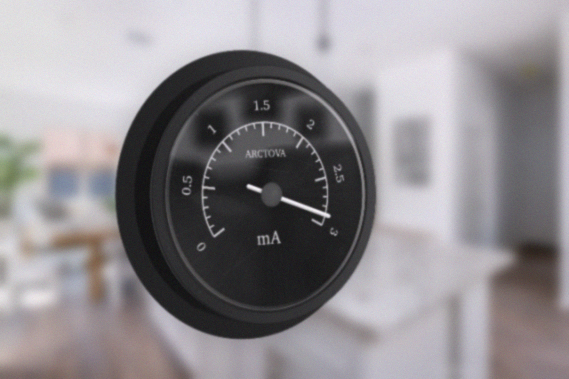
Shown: 2.9 mA
